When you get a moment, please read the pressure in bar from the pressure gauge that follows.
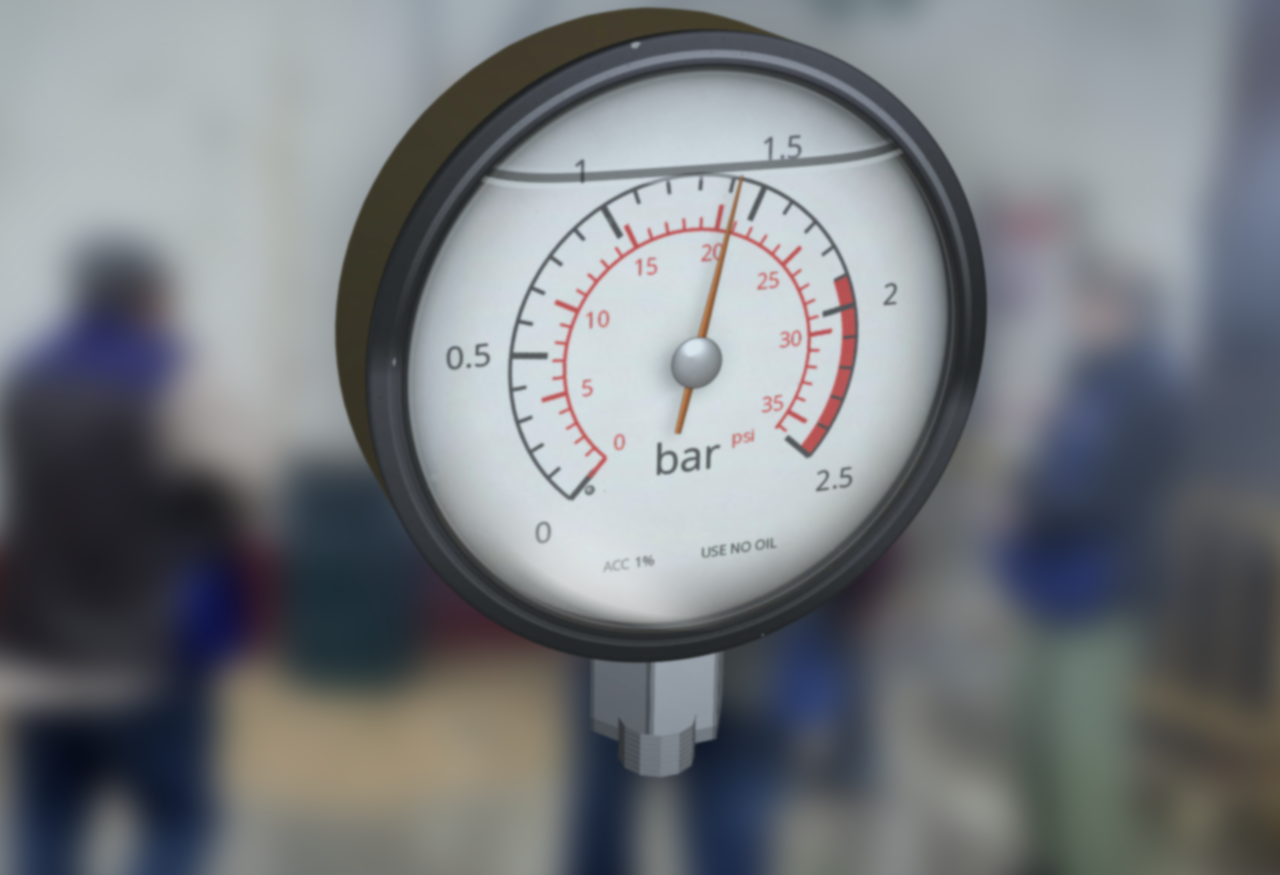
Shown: 1.4 bar
